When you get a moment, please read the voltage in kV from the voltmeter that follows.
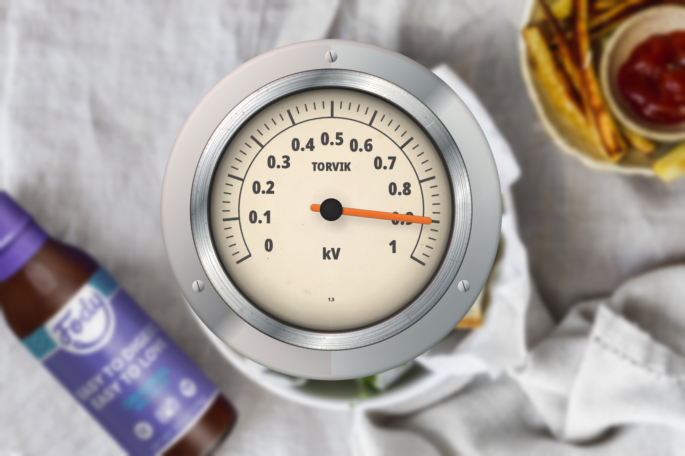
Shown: 0.9 kV
